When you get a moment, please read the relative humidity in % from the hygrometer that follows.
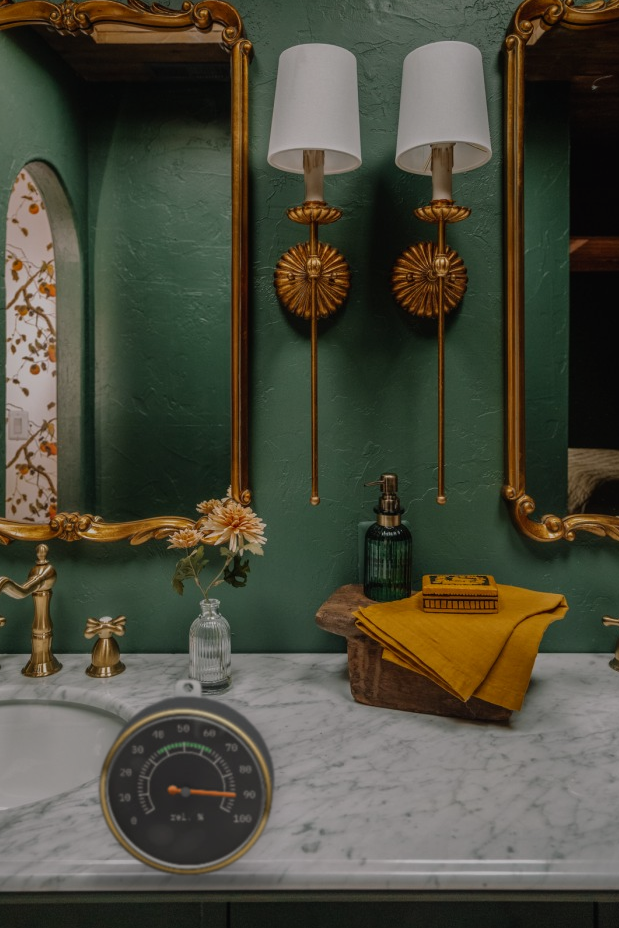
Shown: 90 %
